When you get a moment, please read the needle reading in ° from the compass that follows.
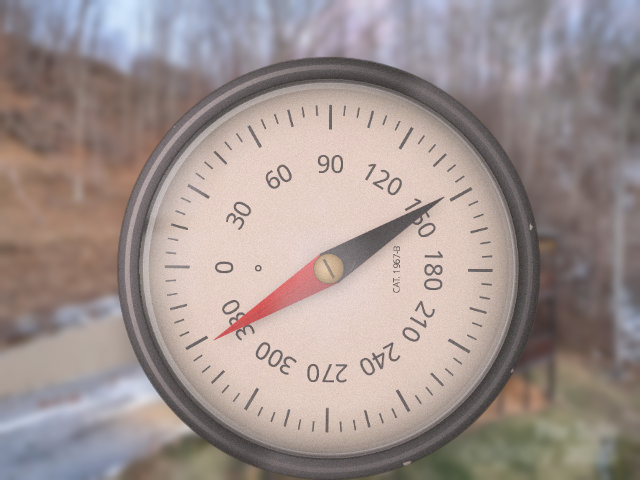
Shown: 327.5 °
